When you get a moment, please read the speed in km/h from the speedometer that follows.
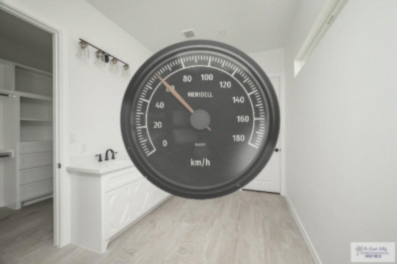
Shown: 60 km/h
